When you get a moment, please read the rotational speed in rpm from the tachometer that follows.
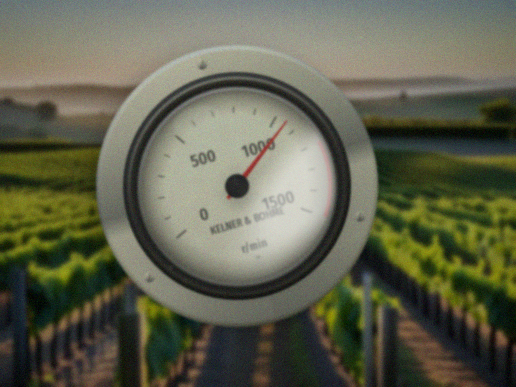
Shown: 1050 rpm
